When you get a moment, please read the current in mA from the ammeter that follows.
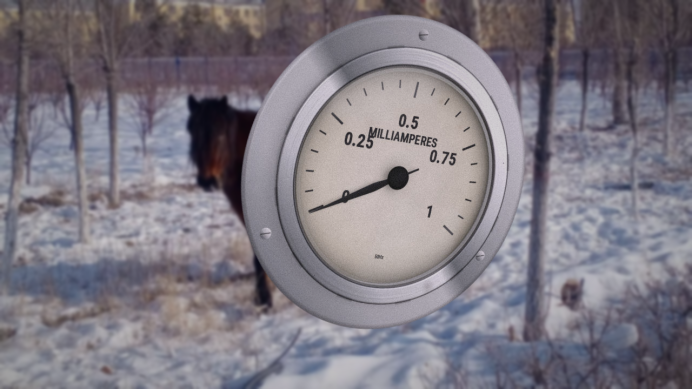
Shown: 0 mA
